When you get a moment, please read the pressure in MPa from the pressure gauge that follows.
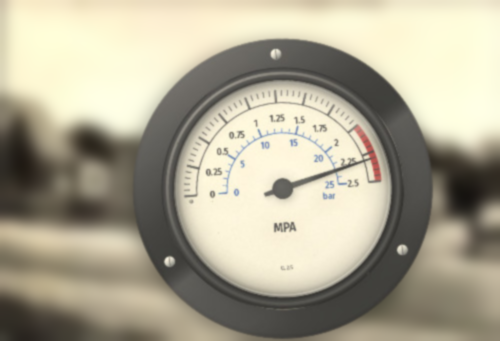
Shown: 2.3 MPa
